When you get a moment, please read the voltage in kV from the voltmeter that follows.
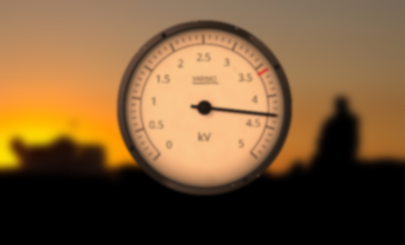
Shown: 4.3 kV
